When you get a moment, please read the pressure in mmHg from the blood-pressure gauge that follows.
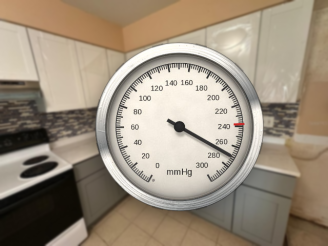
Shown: 270 mmHg
